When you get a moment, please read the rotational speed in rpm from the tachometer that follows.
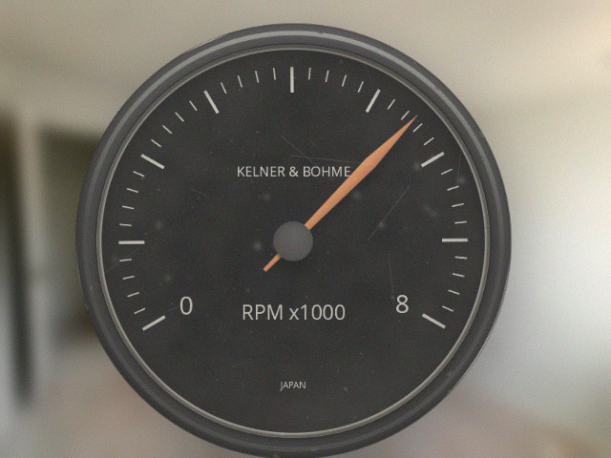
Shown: 5500 rpm
